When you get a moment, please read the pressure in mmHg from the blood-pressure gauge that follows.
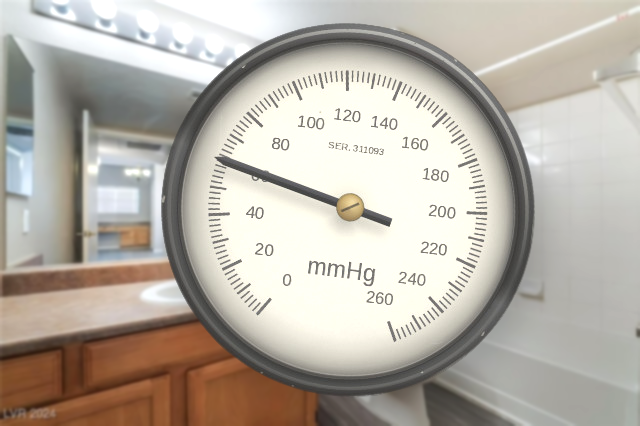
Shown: 60 mmHg
